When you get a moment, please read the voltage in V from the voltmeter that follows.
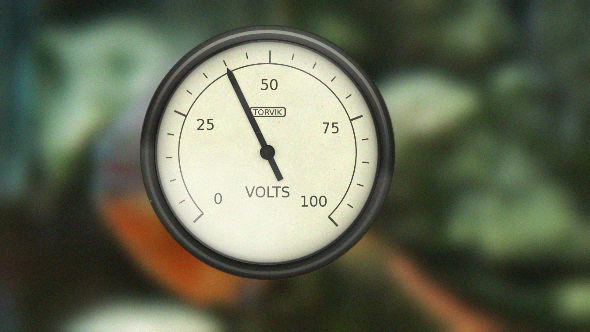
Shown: 40 V
